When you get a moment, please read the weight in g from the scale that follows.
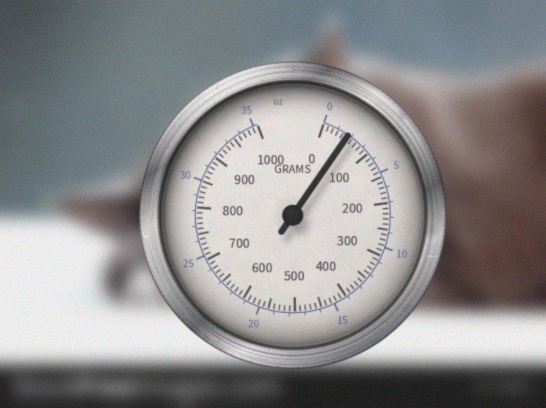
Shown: 50 g
